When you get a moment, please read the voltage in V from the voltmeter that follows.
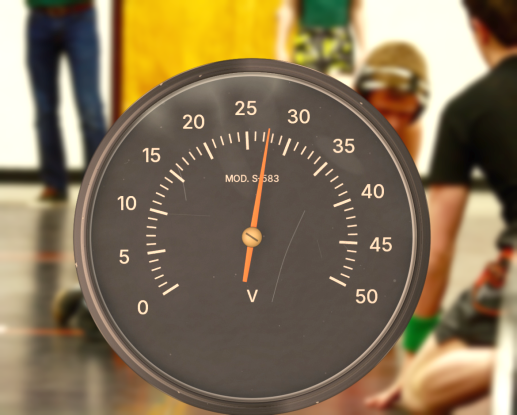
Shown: 27.5 V
